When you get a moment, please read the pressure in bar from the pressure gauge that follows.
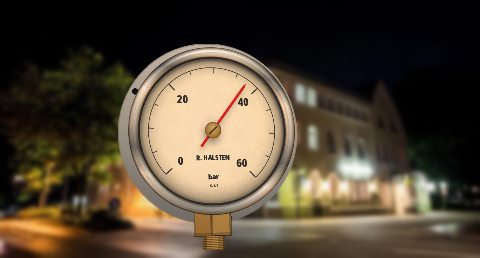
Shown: 37.5 bar
